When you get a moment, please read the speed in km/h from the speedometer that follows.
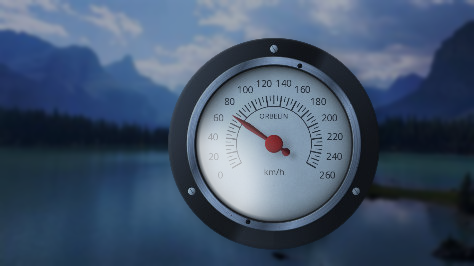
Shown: 70 km/h
